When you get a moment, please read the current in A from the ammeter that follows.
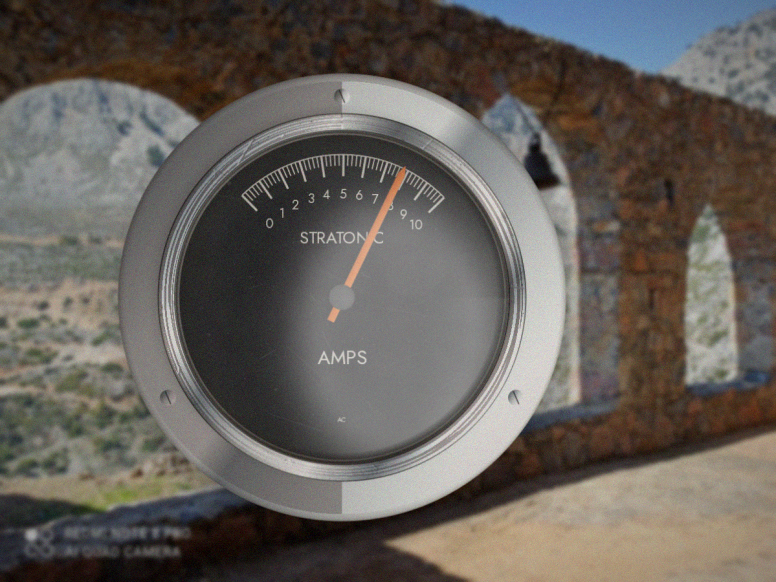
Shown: 7.8 A
